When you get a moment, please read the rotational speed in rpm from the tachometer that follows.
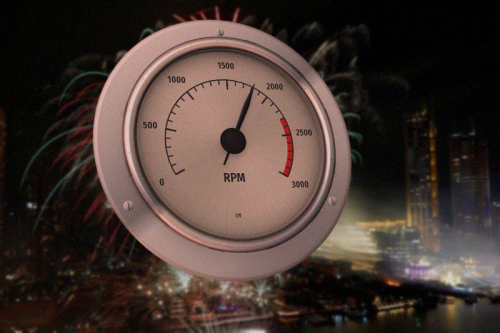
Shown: 1800 rpm
